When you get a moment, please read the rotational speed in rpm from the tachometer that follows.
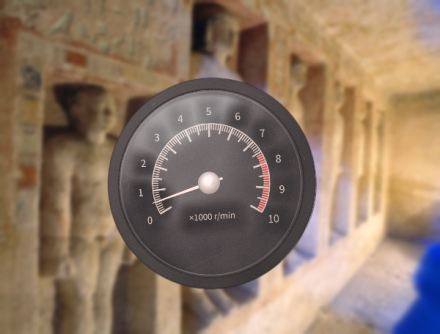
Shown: 500 rpm
